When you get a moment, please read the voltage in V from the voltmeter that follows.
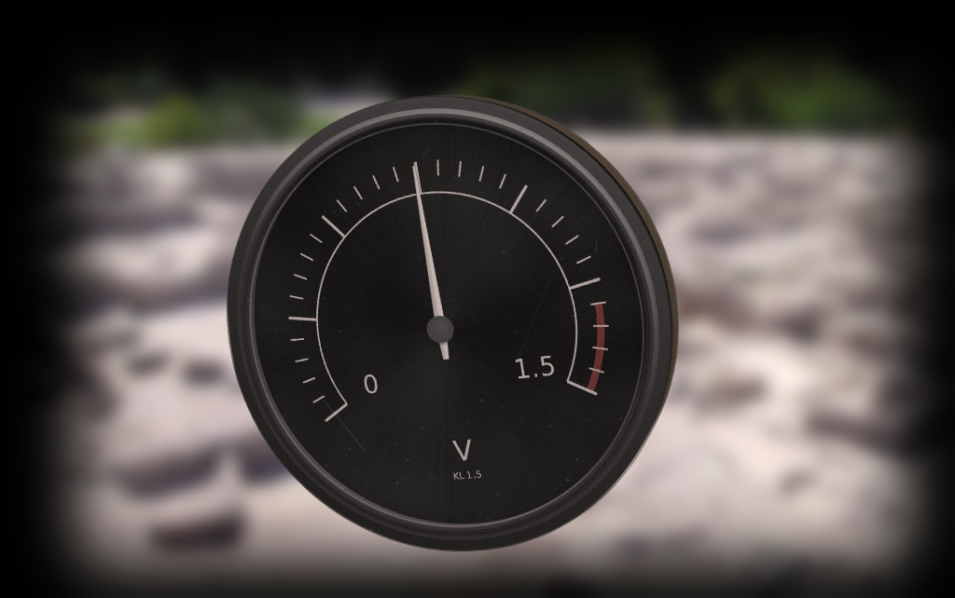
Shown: 0.75 V
